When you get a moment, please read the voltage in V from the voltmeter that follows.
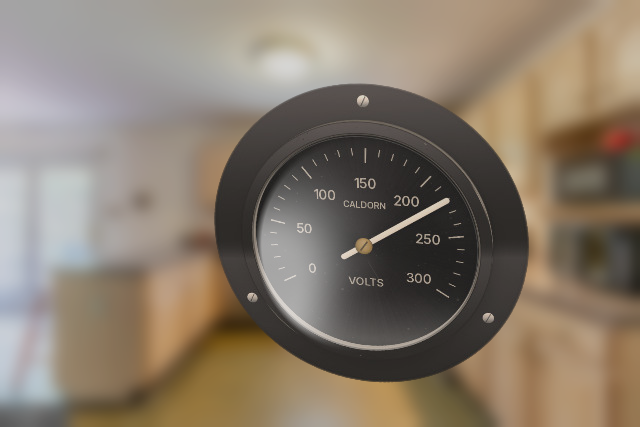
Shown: 220 V
